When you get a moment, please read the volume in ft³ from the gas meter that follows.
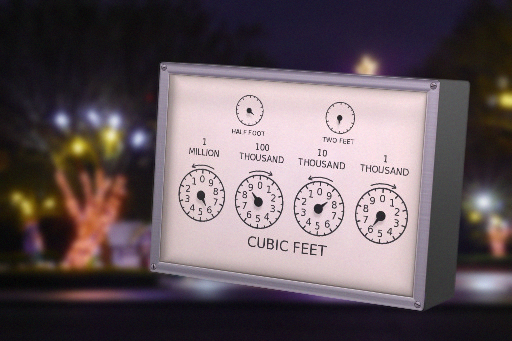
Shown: 588600 ft³
